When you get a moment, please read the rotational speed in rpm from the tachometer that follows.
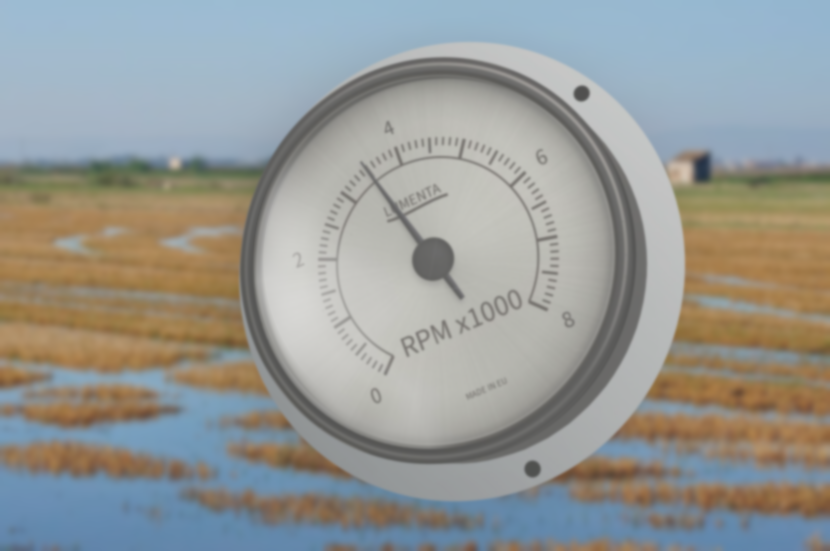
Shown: 3500 rpm
